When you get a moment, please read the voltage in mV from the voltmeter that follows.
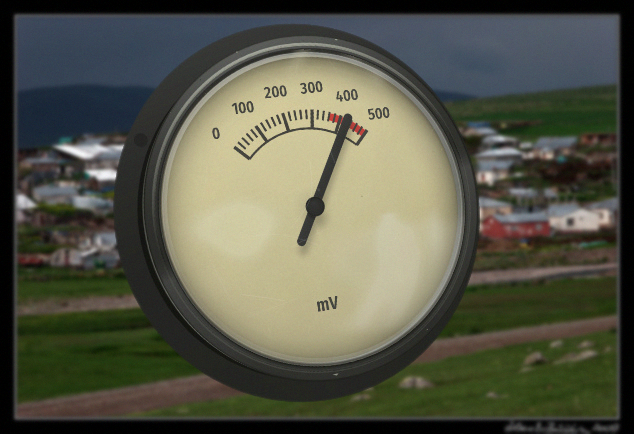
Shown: 420 mV
